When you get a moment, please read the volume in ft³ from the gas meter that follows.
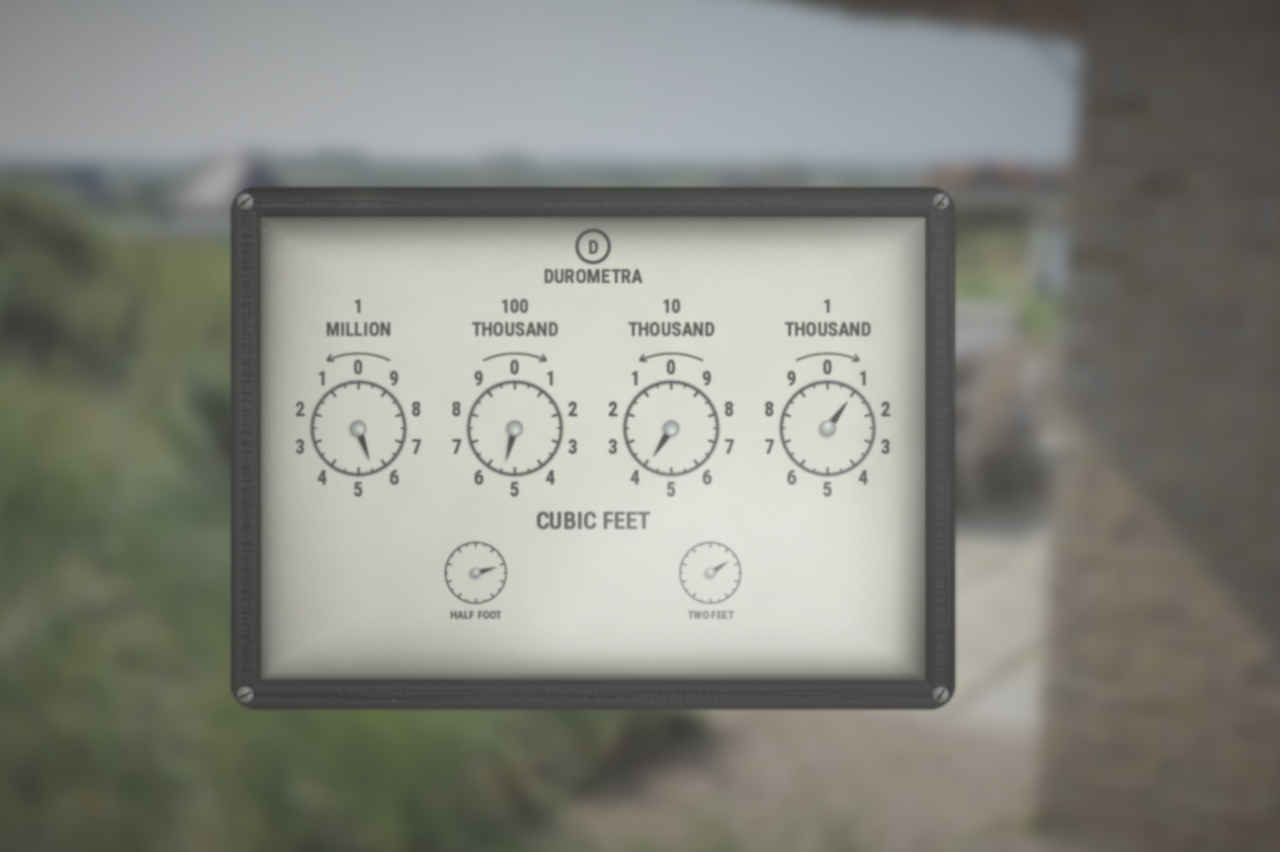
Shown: 554100 ft³
